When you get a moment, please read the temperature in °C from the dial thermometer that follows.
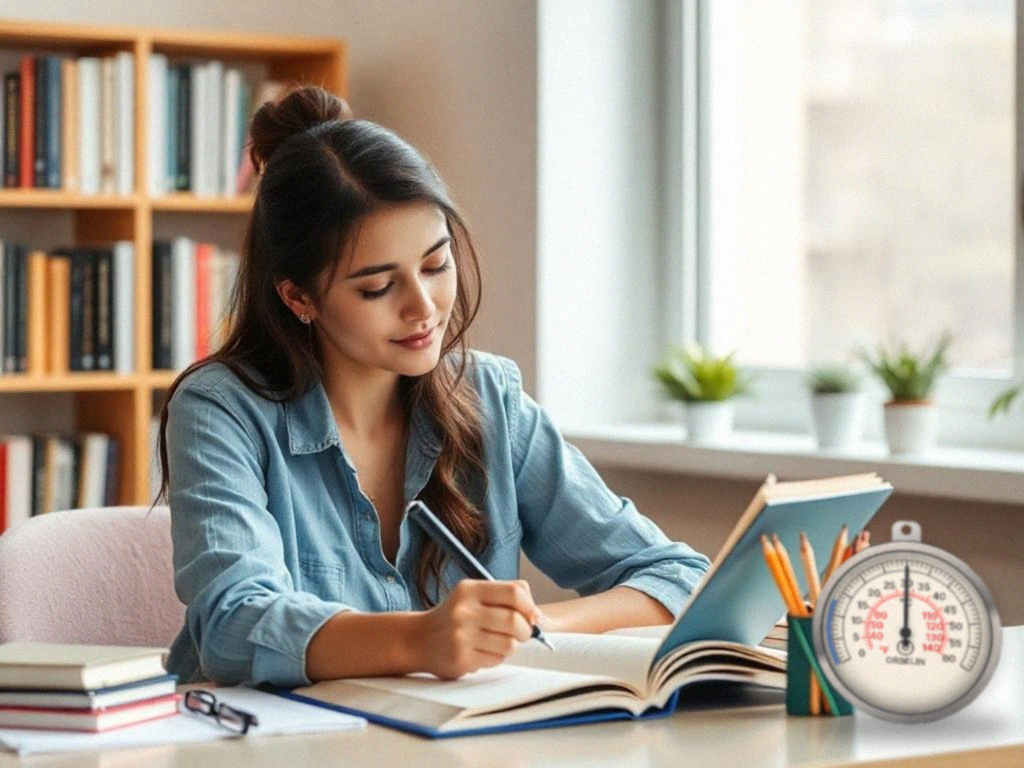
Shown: 30 °C
